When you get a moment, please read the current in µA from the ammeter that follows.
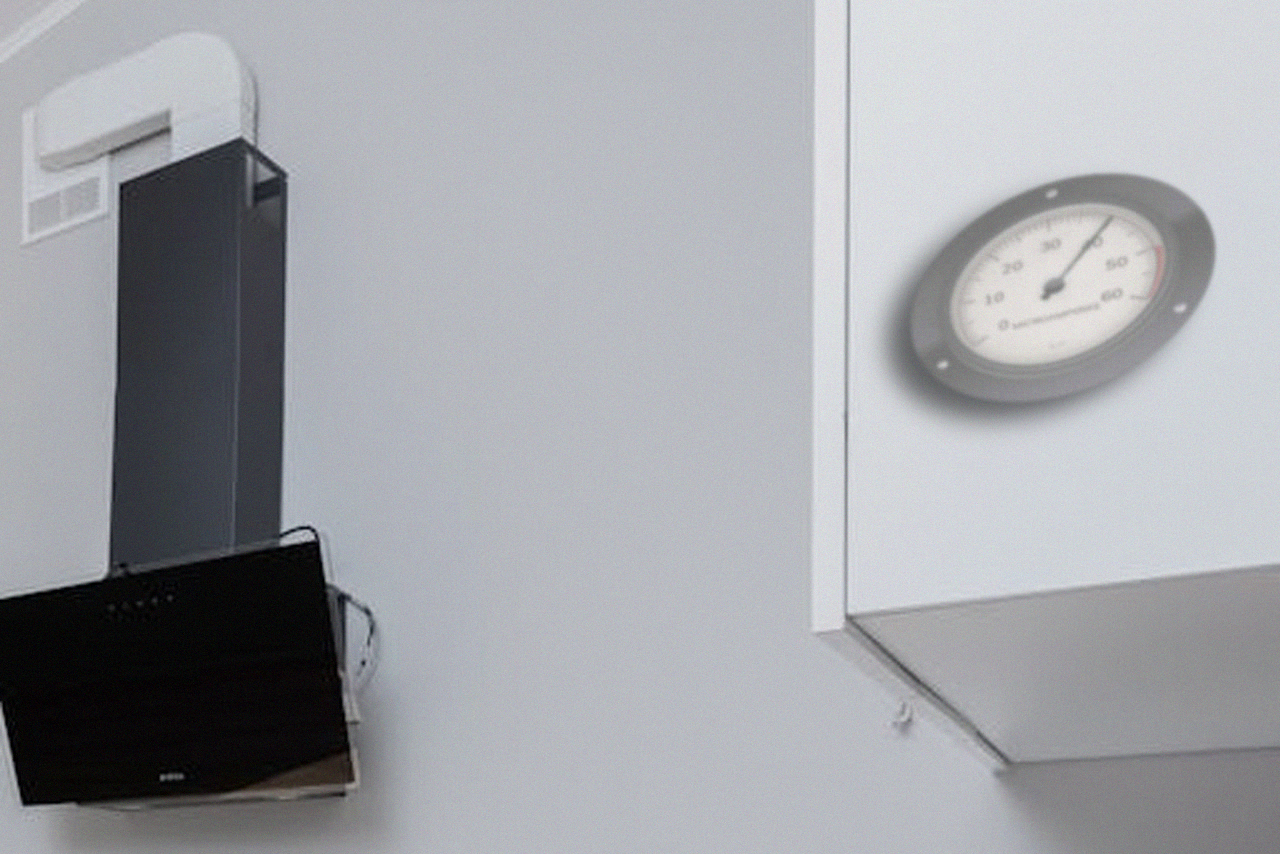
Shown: 40 µA
